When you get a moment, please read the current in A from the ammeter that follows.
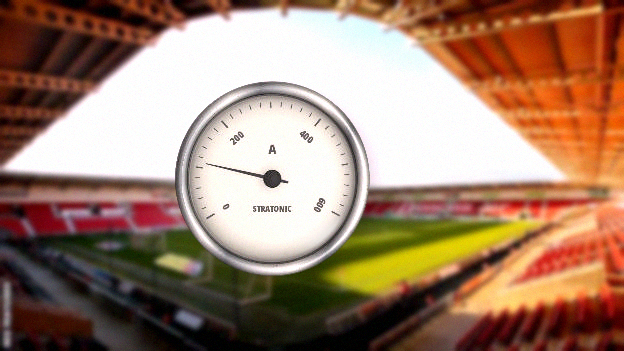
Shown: 110 A
